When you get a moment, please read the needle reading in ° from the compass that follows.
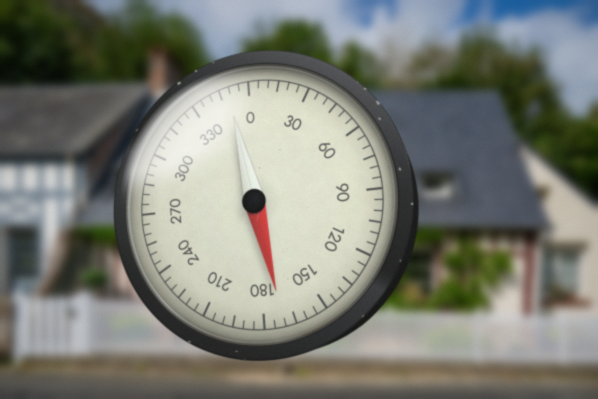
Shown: 170 °
